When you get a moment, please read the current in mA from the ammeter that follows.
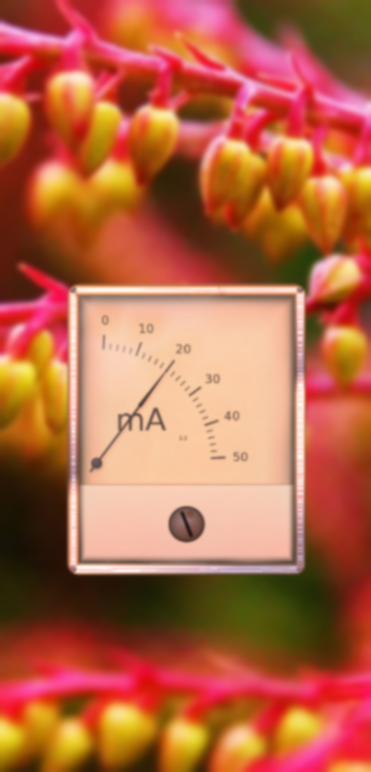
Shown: 20 mA
